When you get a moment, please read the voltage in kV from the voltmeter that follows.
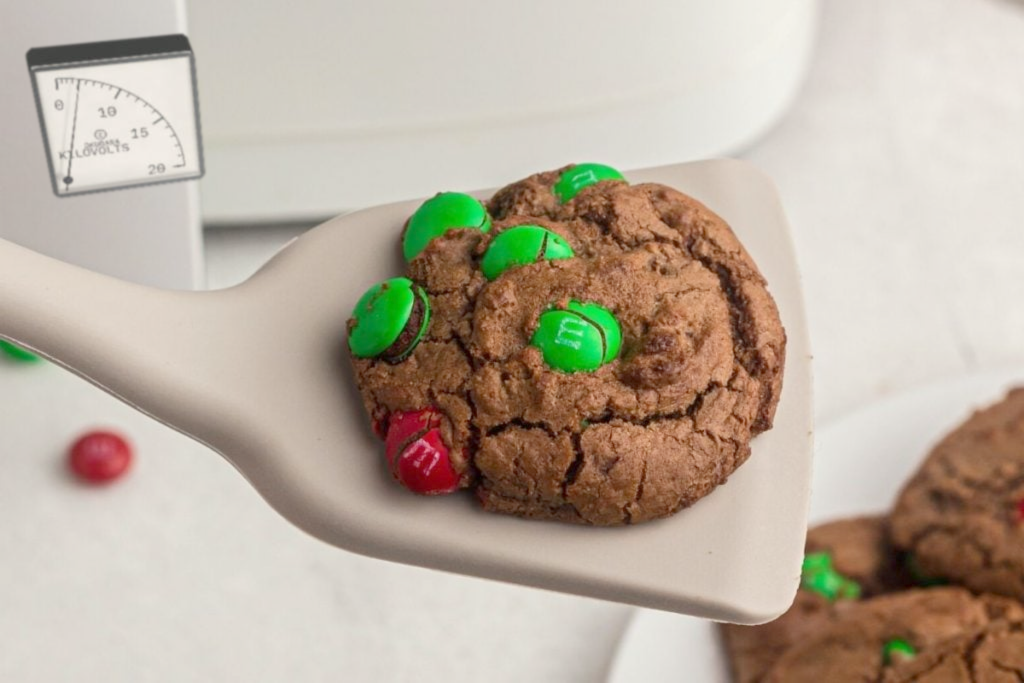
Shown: 5 kV
